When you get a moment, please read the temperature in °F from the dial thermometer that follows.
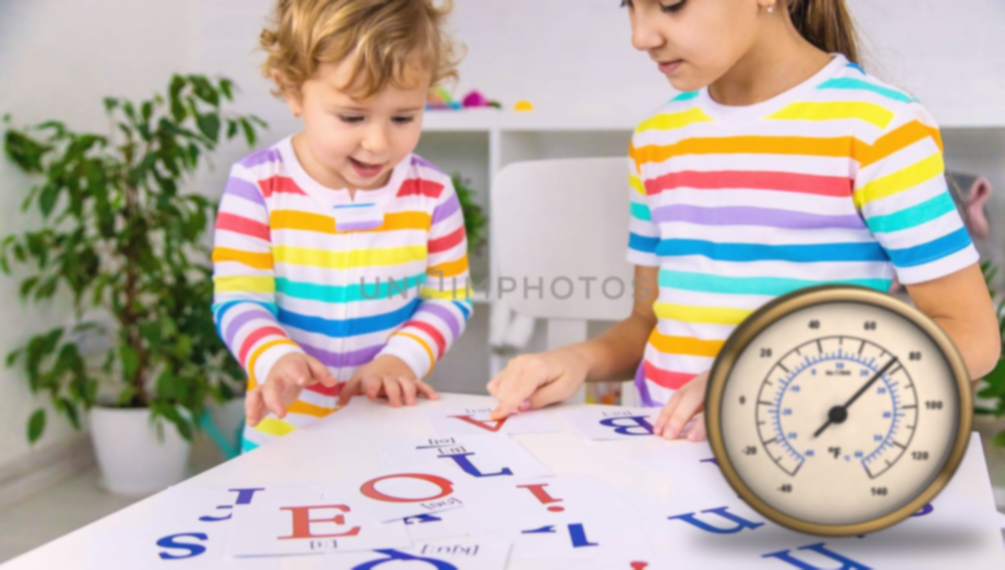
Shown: 75 °F
